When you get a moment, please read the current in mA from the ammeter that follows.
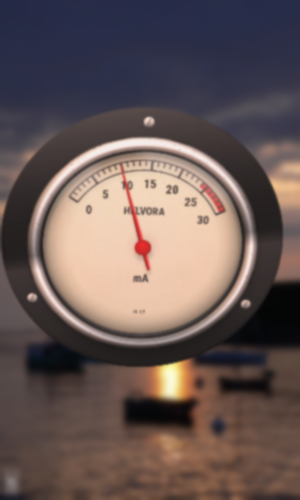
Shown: 10 mA
